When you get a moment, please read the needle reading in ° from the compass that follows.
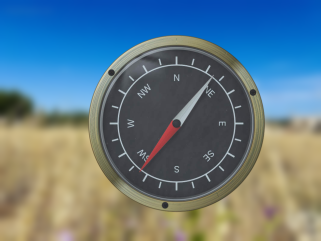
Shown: 217.5 °
